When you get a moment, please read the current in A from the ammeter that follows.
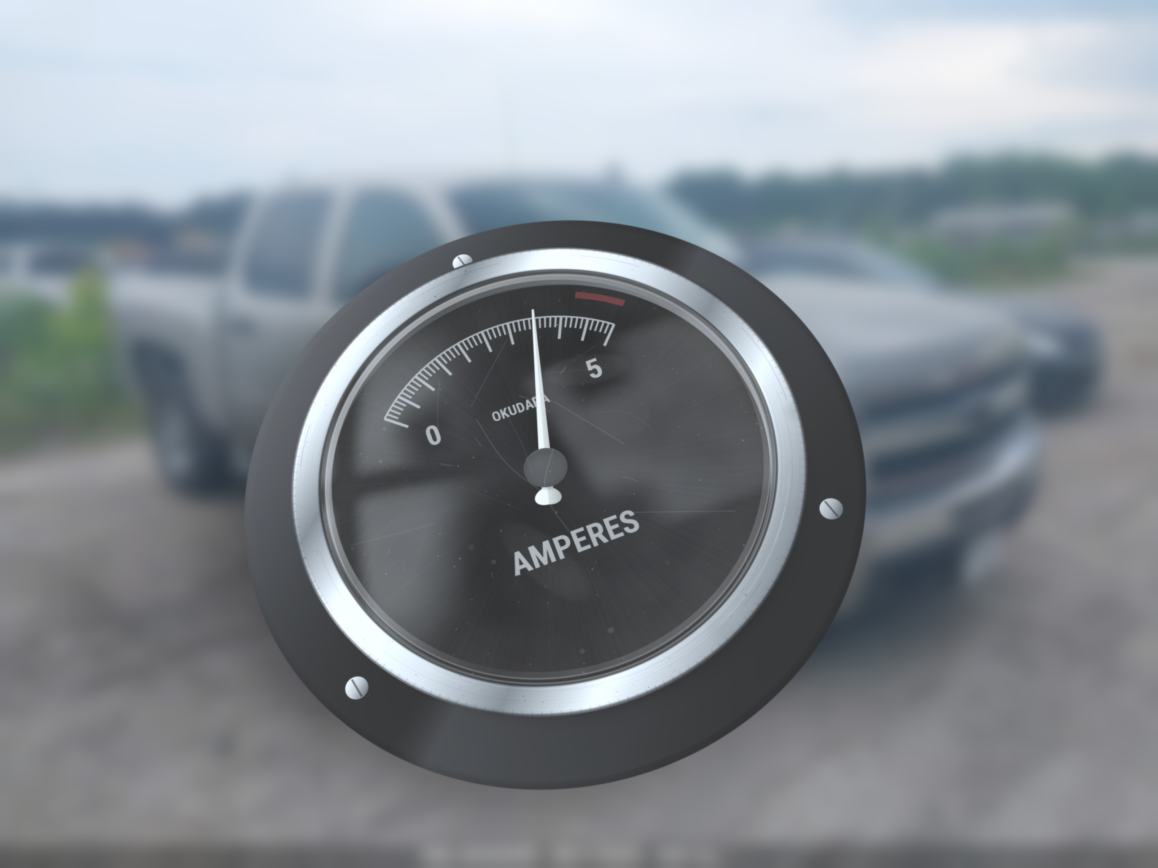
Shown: 3.5 A
